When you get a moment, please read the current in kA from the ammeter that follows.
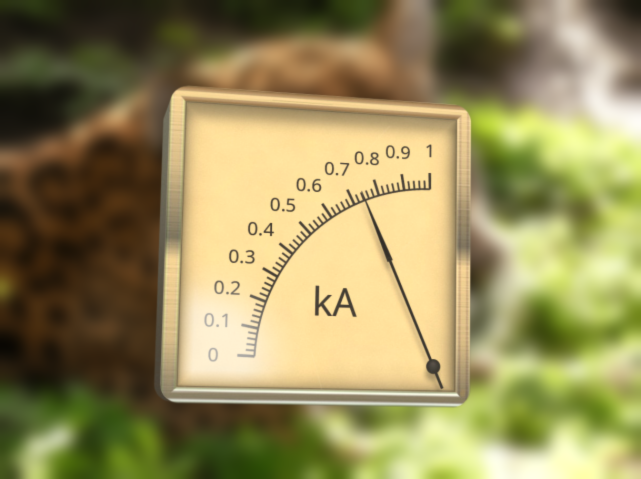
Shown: 0.74 kA
